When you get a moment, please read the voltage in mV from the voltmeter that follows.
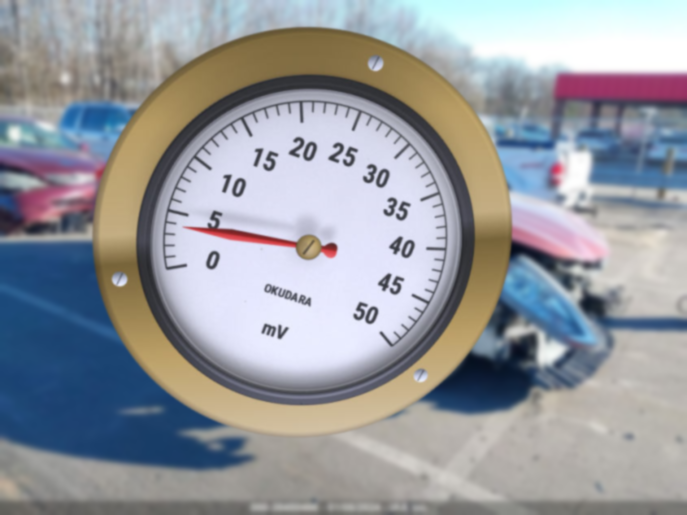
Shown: 4 mV
